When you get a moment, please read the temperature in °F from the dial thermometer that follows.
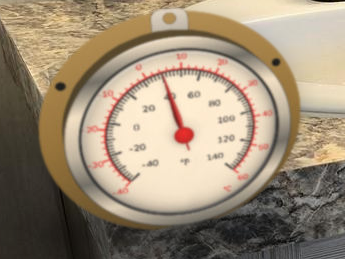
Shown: 40 °F
